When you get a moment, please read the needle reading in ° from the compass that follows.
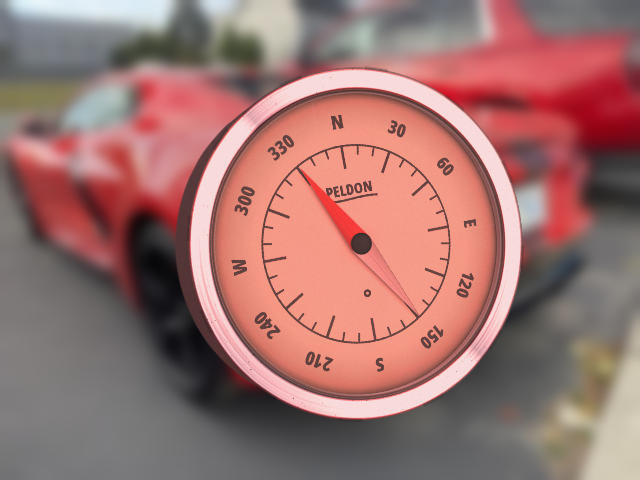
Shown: 330 °
